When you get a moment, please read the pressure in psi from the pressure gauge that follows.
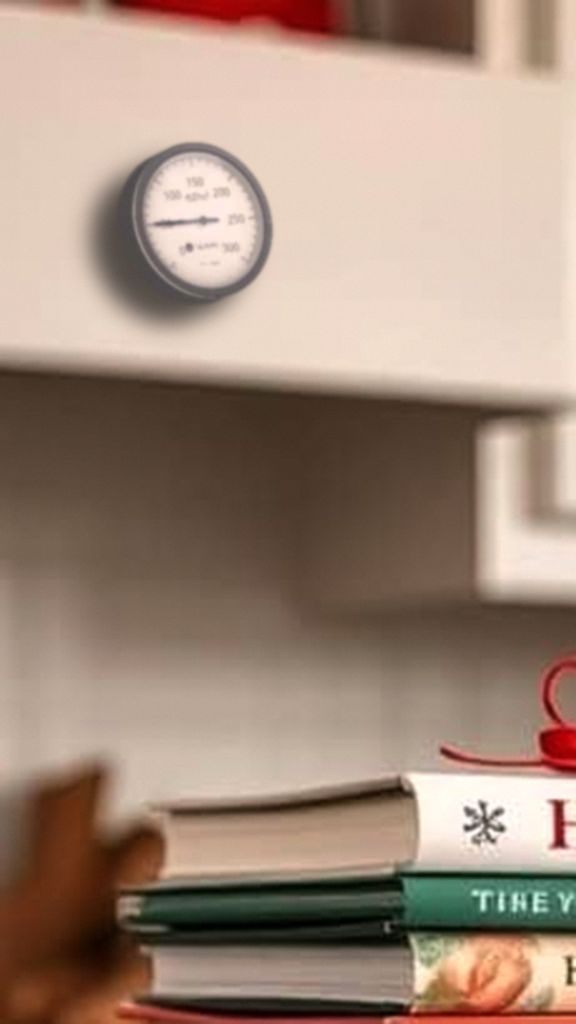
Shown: 50 psi
